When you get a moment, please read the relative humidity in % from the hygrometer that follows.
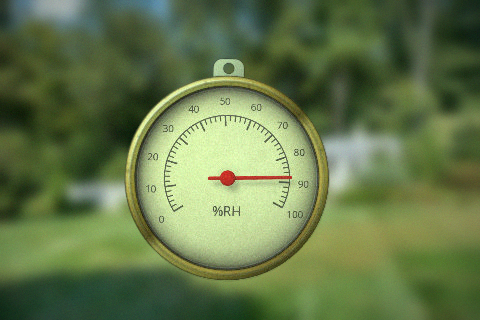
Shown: 88 %
